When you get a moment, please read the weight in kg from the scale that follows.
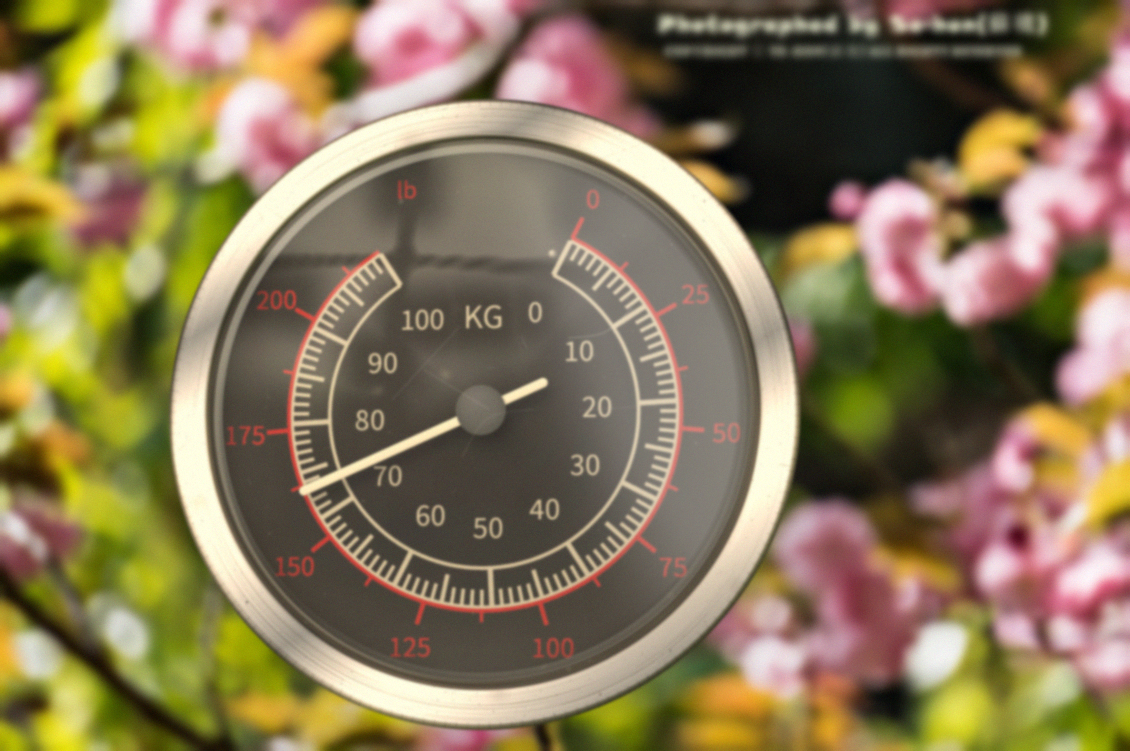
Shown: 73 kg
